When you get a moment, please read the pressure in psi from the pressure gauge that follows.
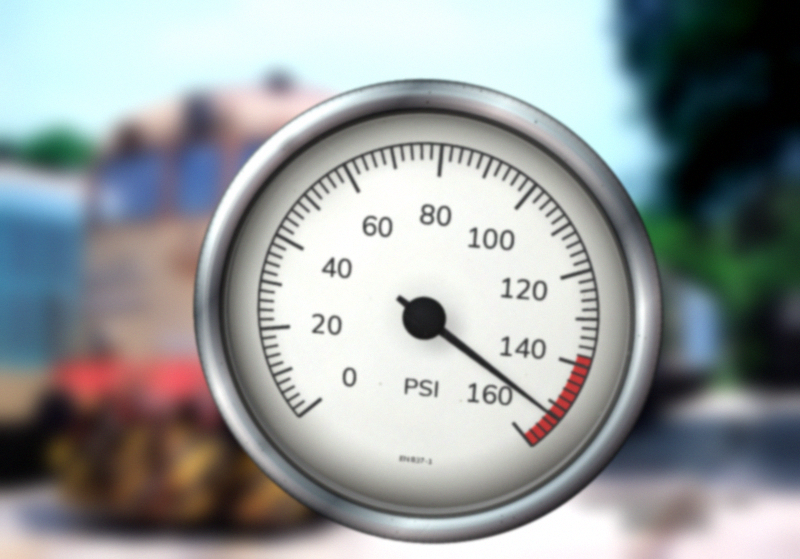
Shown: 152 psi
